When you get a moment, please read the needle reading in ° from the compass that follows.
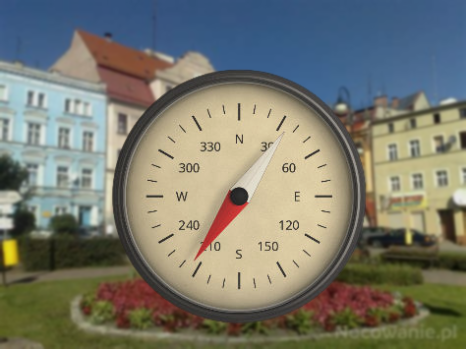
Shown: 215 °
